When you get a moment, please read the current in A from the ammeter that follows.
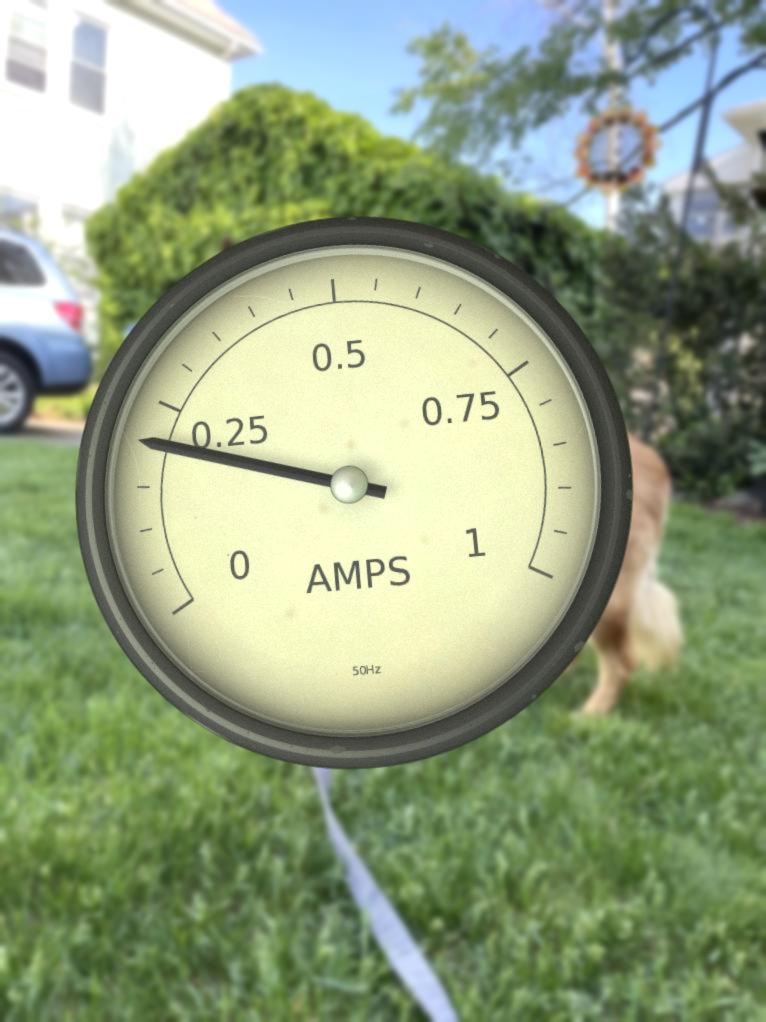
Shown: 0.2 A
